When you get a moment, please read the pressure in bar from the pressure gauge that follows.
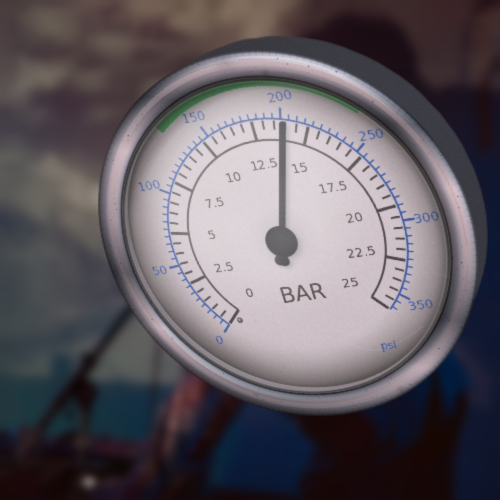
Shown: 14 bar
